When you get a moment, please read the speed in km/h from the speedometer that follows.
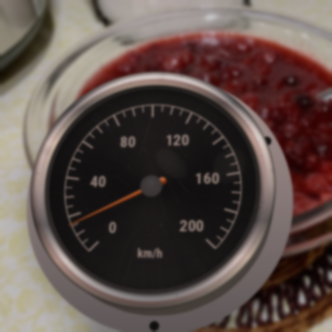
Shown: 15 km/h
